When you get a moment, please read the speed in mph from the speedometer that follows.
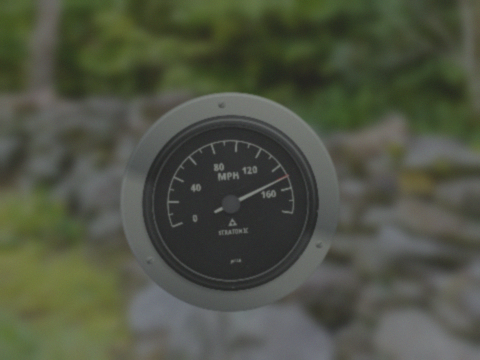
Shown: 150 mph
